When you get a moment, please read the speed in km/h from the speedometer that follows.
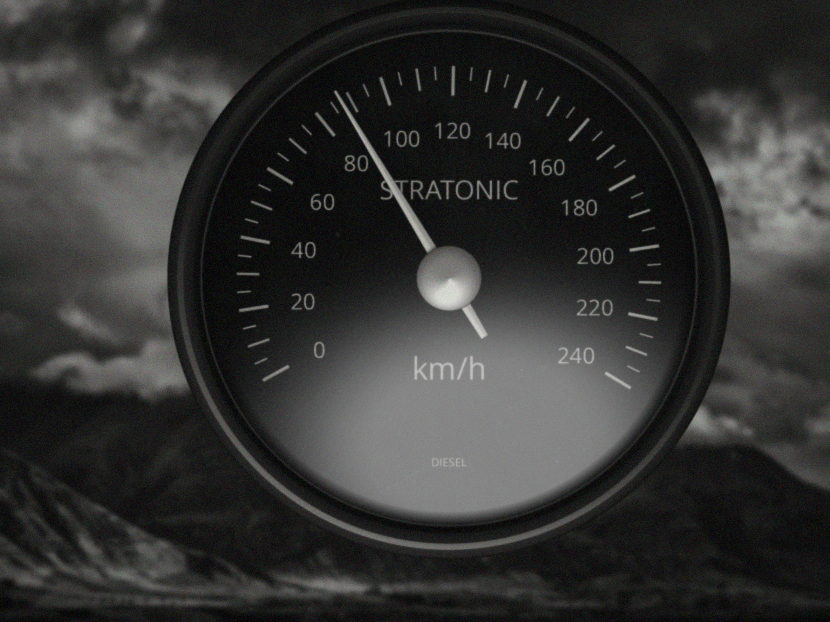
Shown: 87.5 km/h
